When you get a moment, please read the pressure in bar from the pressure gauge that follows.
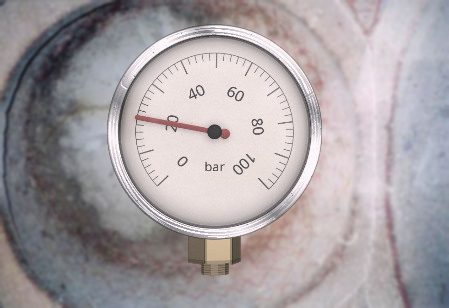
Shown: 20 bar
